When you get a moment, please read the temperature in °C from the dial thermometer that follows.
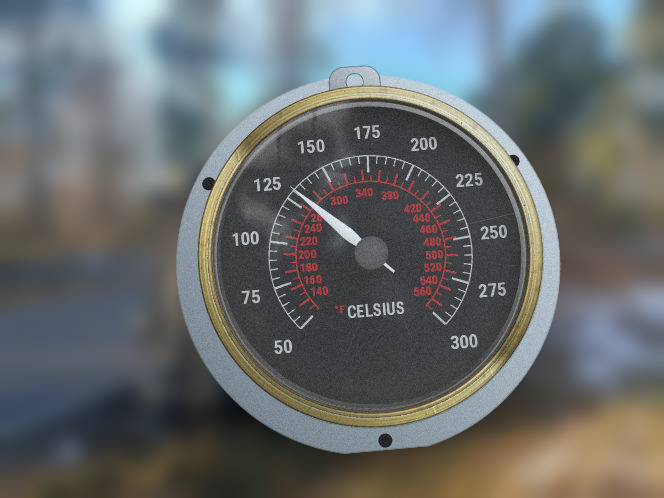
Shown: 130 °C
